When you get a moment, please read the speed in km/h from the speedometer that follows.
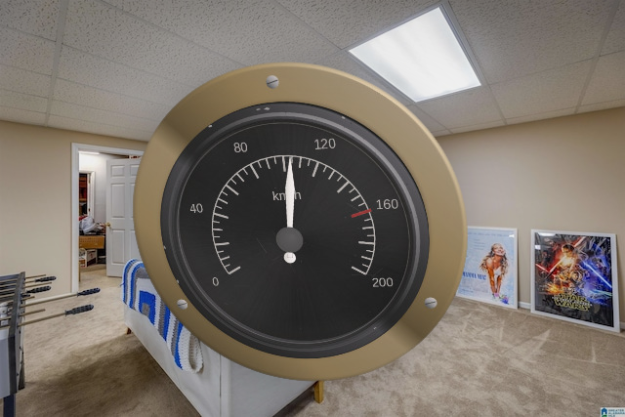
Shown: 105 km/h
